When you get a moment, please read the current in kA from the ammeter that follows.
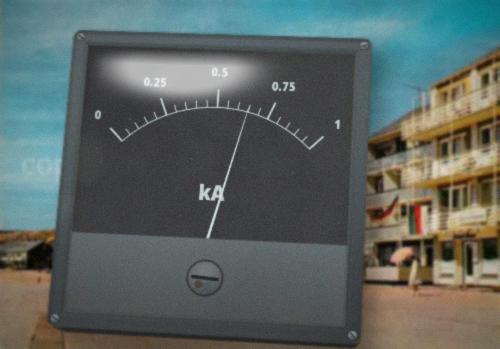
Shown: 0.65 kA
